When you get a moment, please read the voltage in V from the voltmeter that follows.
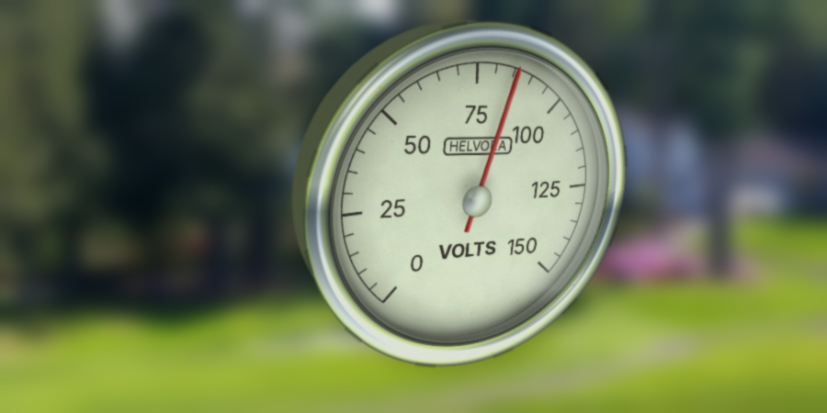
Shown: 85 V
